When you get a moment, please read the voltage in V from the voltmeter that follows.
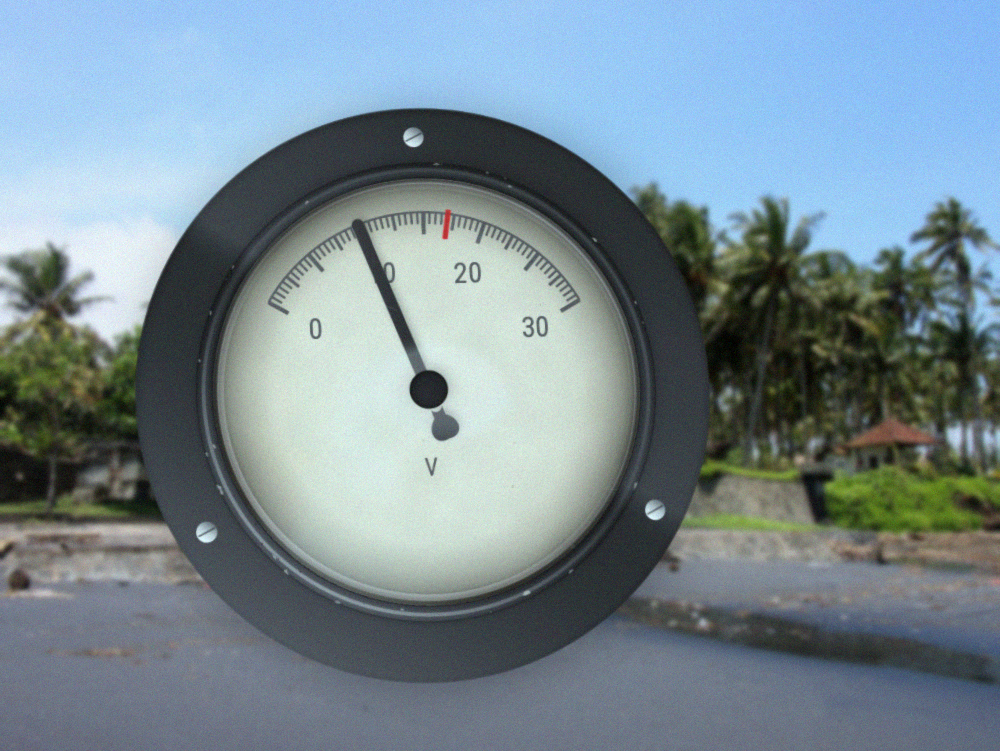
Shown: 9.5 V
